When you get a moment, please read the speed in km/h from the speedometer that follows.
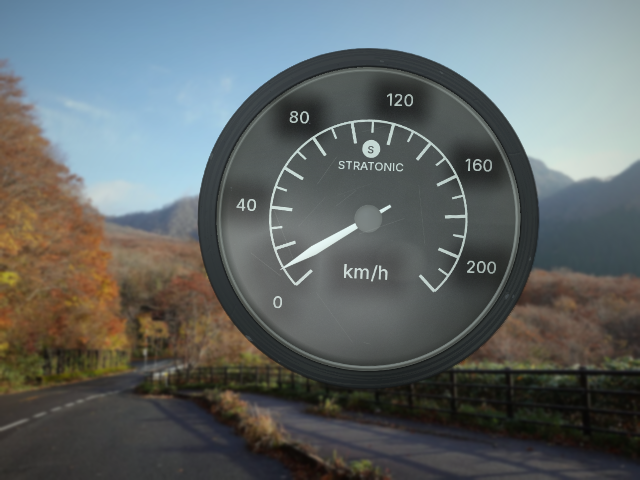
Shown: 10 km/h
